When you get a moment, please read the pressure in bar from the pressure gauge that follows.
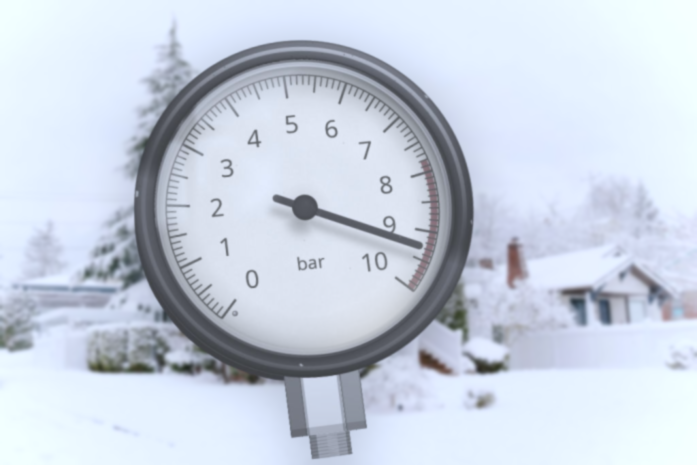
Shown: 9.3 bar
